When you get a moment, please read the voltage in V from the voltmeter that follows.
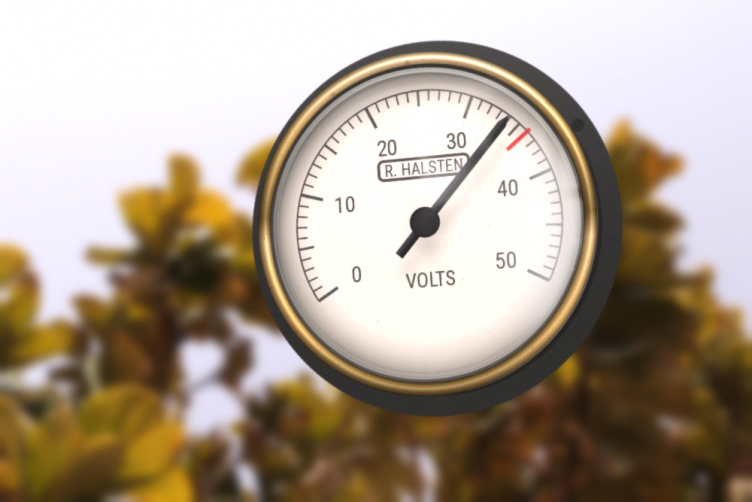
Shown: 34 V
